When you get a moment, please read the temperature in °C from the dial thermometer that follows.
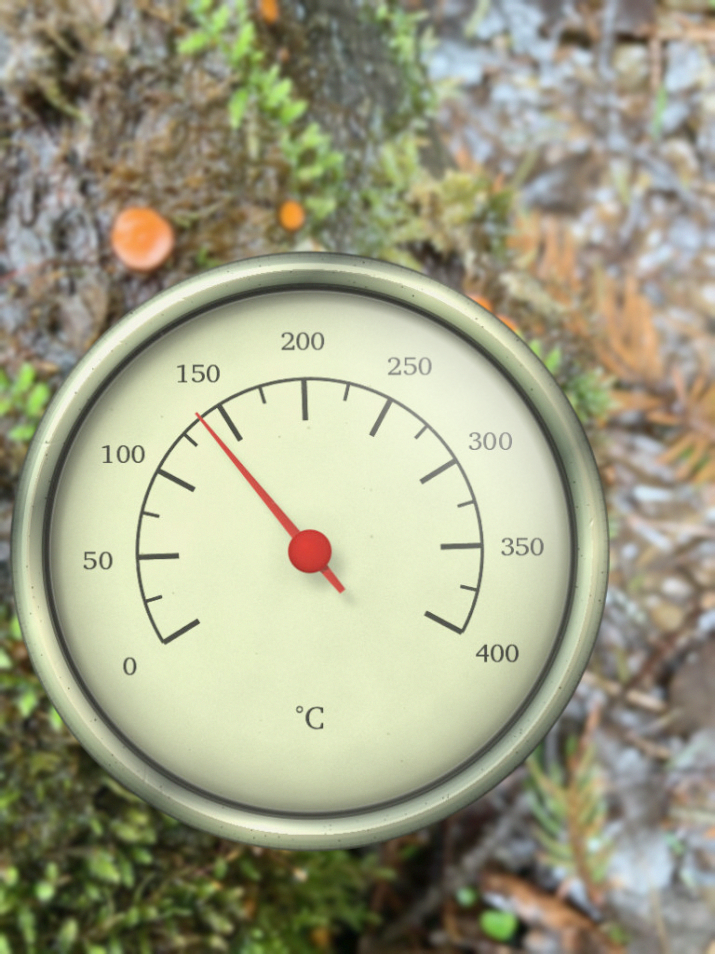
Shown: 137.5 °C
